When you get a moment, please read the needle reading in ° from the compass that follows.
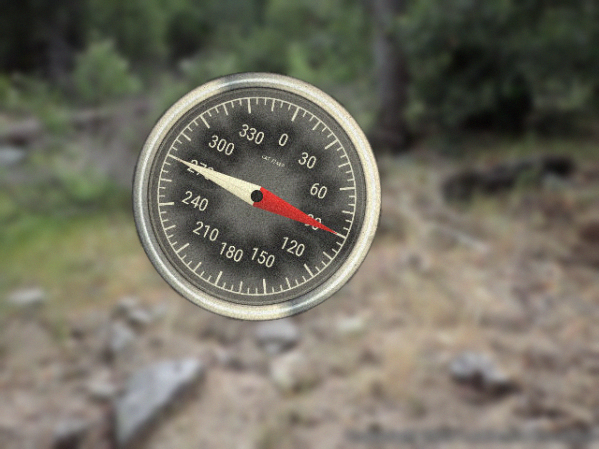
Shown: 90 °
